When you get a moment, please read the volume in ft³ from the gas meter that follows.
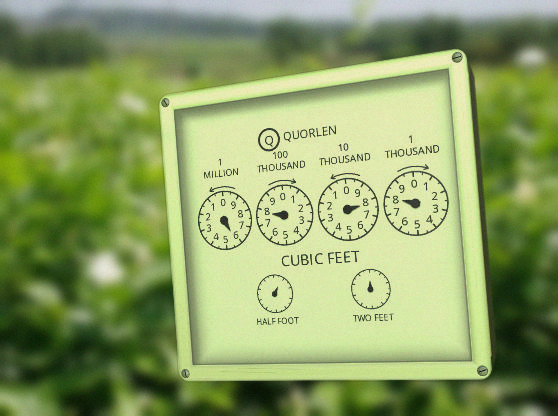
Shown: 577800 ft³
